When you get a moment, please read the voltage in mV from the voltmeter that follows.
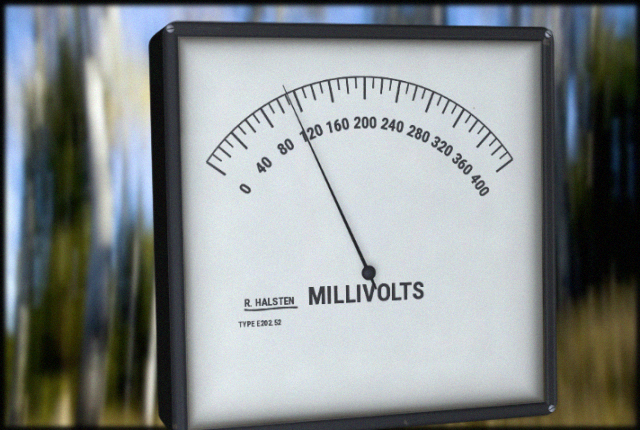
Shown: 110 mV
